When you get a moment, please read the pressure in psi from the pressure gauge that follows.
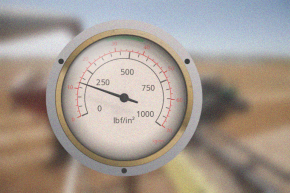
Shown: 175 psi
